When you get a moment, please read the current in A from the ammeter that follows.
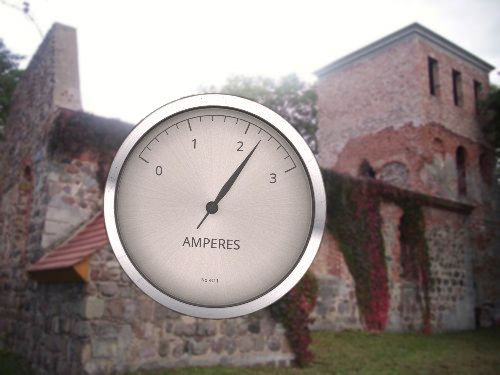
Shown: 2.3 A
